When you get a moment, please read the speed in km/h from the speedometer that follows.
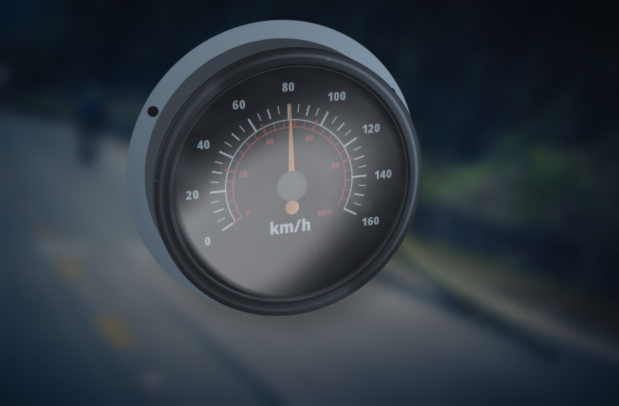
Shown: 80 km/h
